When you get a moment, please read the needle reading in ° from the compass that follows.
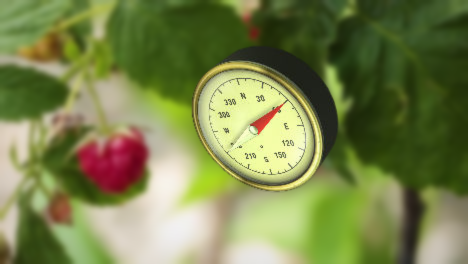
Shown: 60 °
